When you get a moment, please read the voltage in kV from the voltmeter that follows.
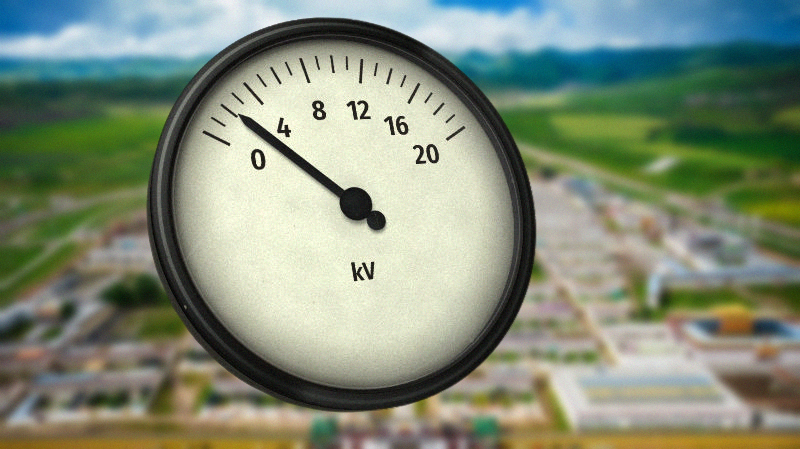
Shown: 2 kV
